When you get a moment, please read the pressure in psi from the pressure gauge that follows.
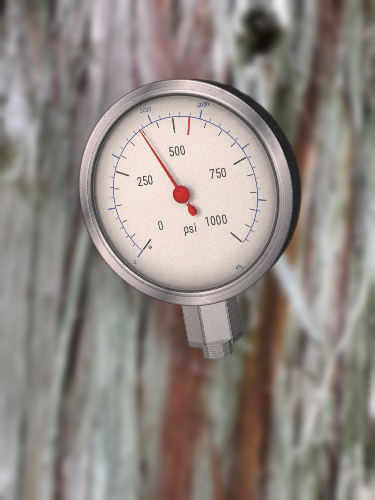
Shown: 400 psi
